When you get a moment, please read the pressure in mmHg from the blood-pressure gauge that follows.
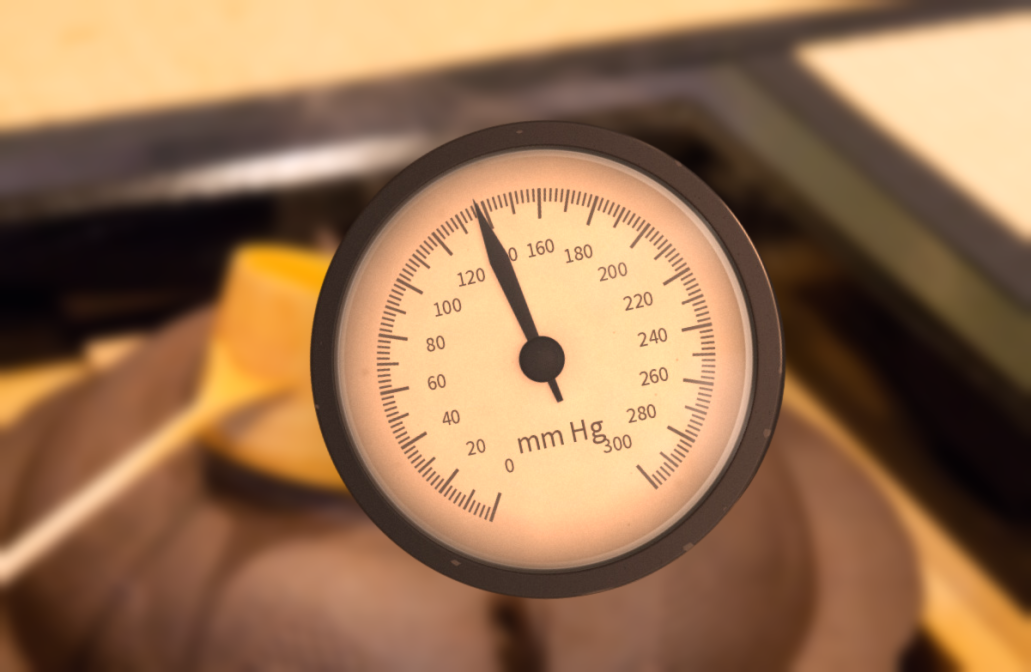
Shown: 138 mmHg
